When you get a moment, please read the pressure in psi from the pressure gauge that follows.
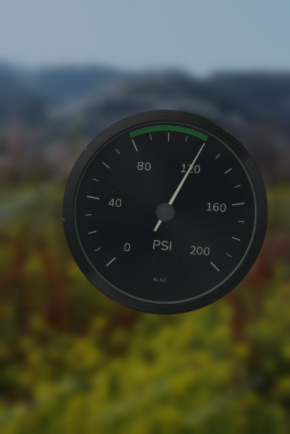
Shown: 120 psi
